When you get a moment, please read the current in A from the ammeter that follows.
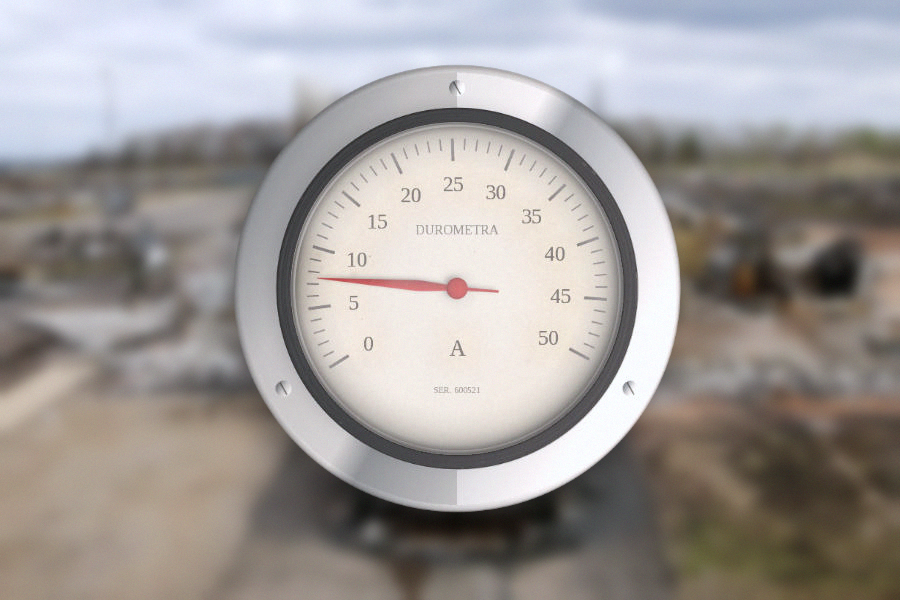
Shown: 7.5 A
